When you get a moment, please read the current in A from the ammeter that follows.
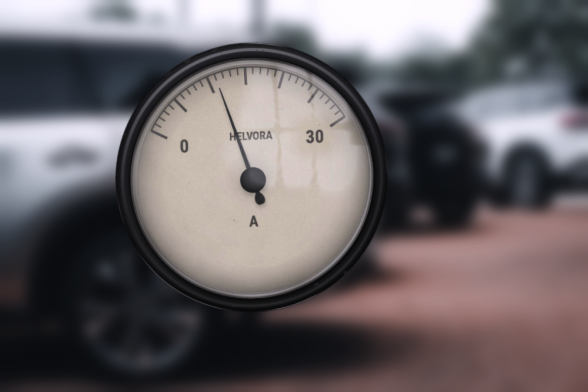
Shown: 11 A
